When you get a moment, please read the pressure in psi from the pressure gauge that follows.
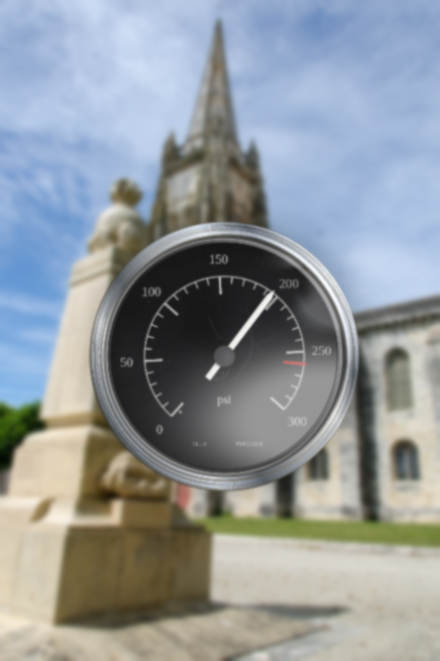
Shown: 195 psi
